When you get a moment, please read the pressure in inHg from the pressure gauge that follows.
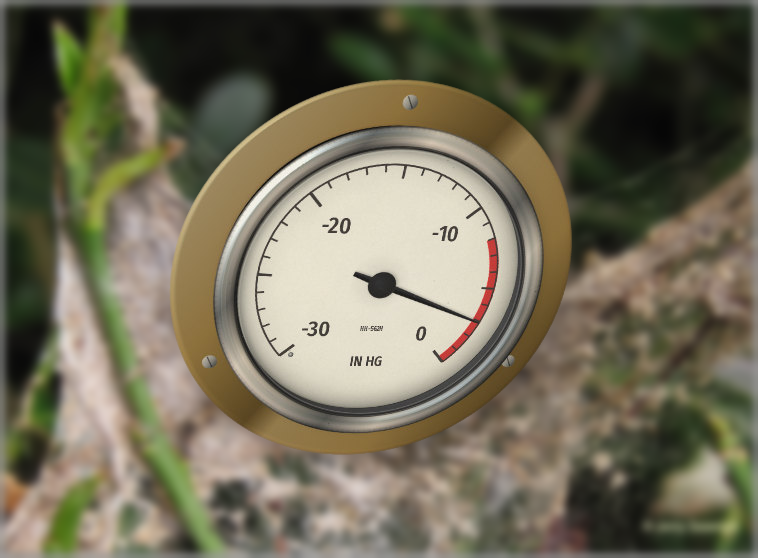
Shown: -3 inHg
